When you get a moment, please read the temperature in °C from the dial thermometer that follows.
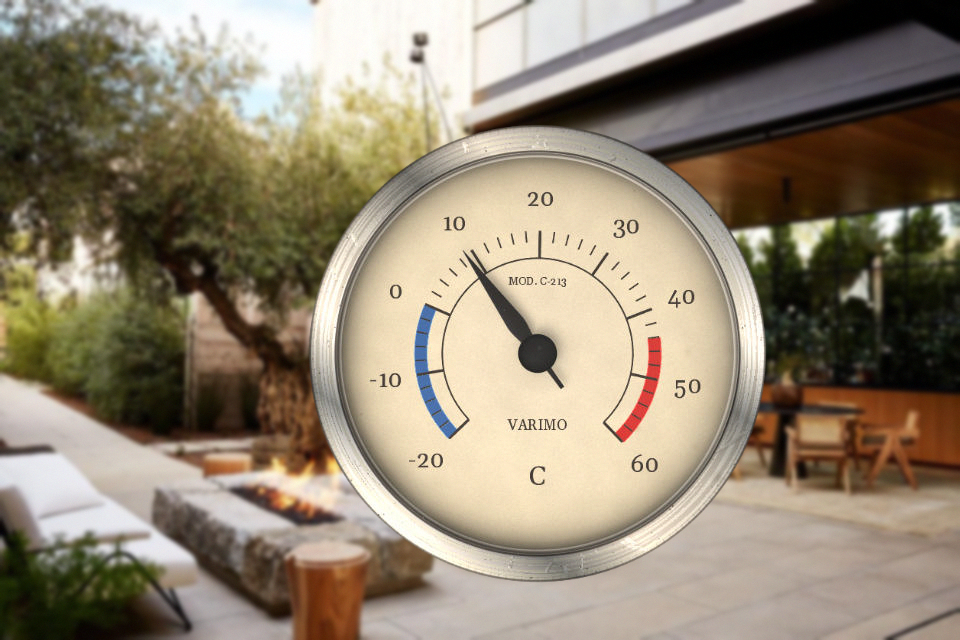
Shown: 9 °C
